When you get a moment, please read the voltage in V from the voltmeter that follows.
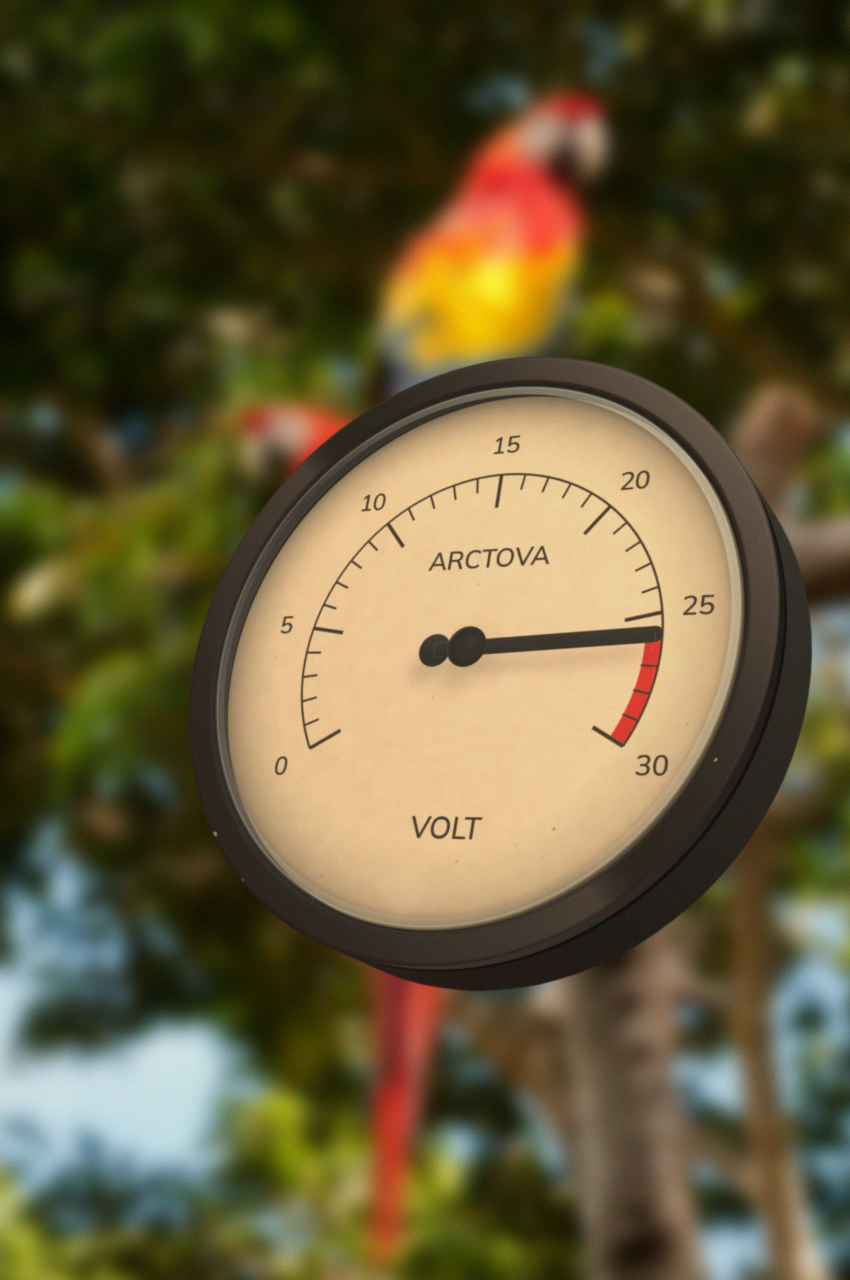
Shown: 26 V
